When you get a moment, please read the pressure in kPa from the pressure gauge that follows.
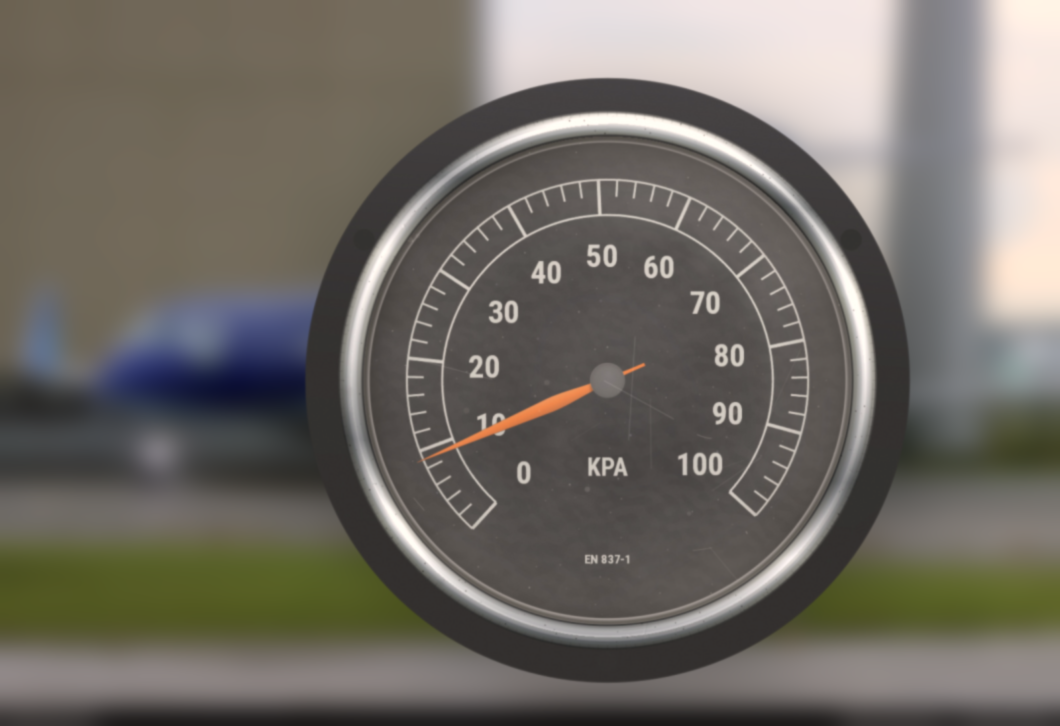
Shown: 9 kPa
